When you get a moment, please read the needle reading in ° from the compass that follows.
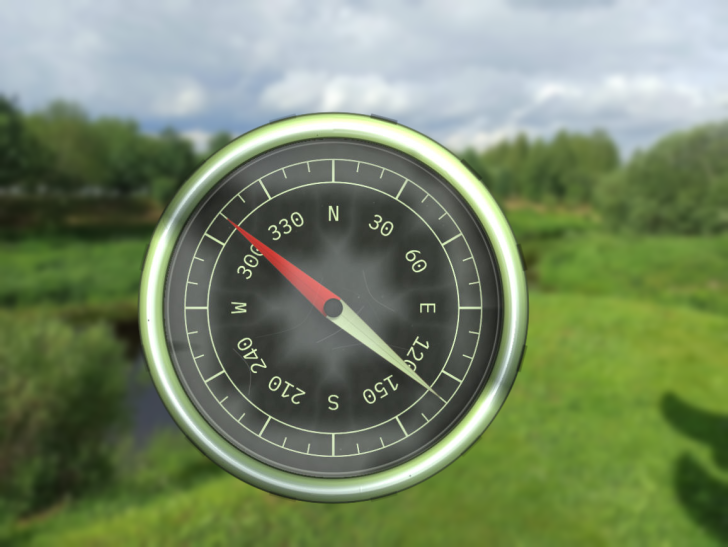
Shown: 310 °
